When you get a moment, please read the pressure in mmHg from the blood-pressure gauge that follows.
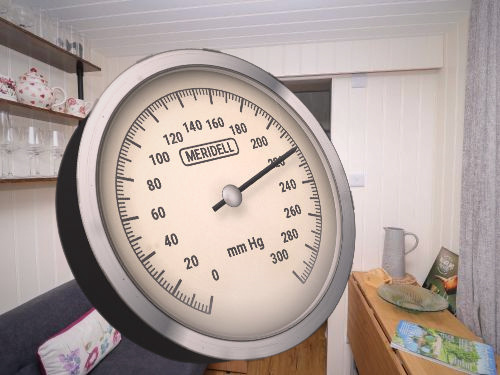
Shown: 220 mmHg
